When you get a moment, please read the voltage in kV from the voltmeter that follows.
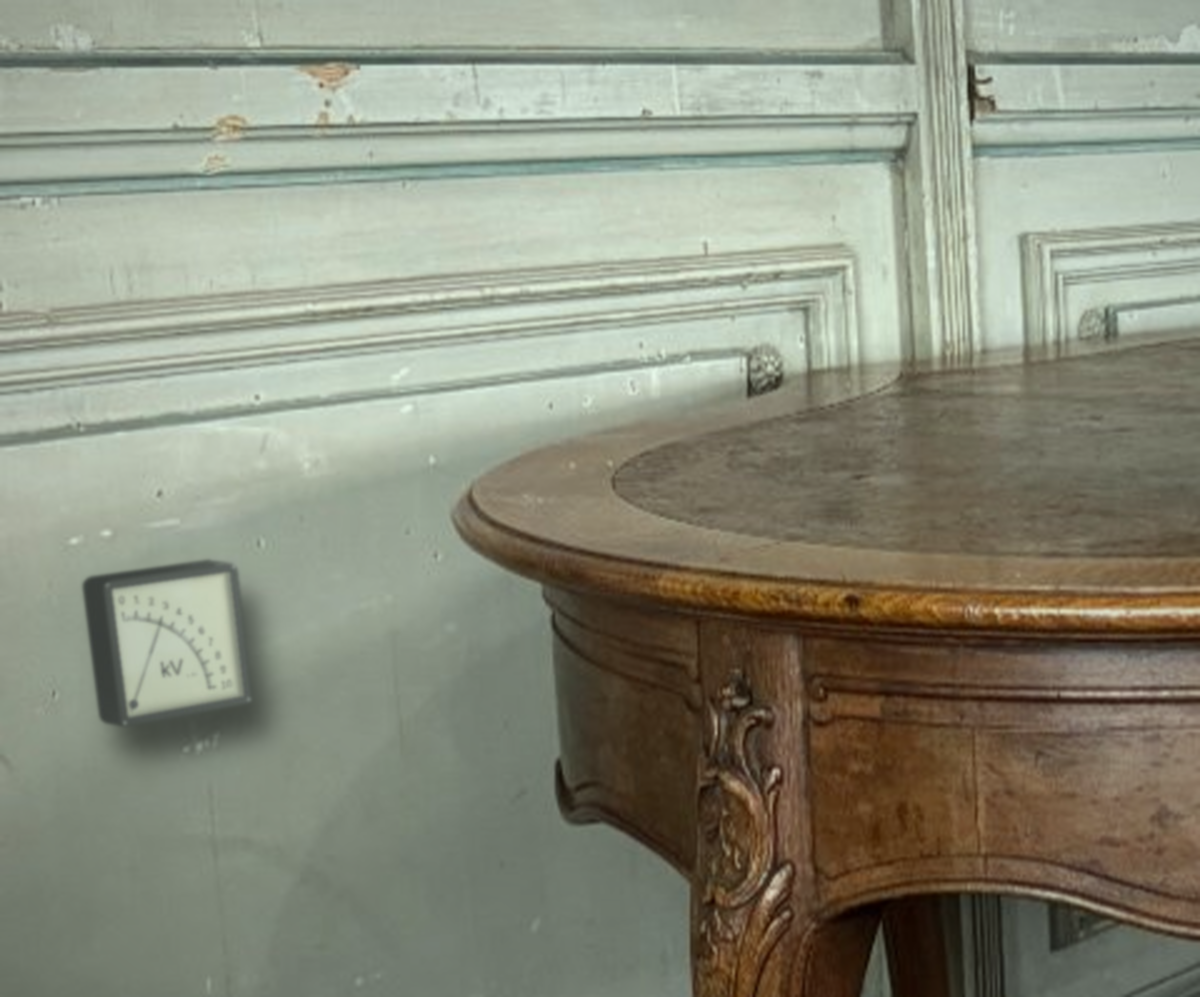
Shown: 3 kV
